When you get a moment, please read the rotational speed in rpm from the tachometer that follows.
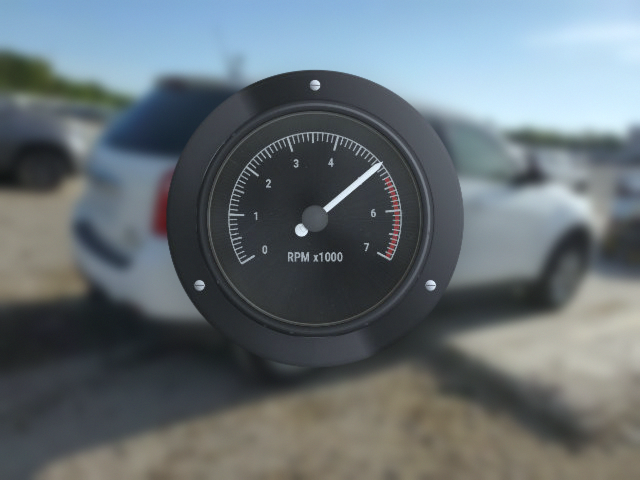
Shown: 5000 rpm
